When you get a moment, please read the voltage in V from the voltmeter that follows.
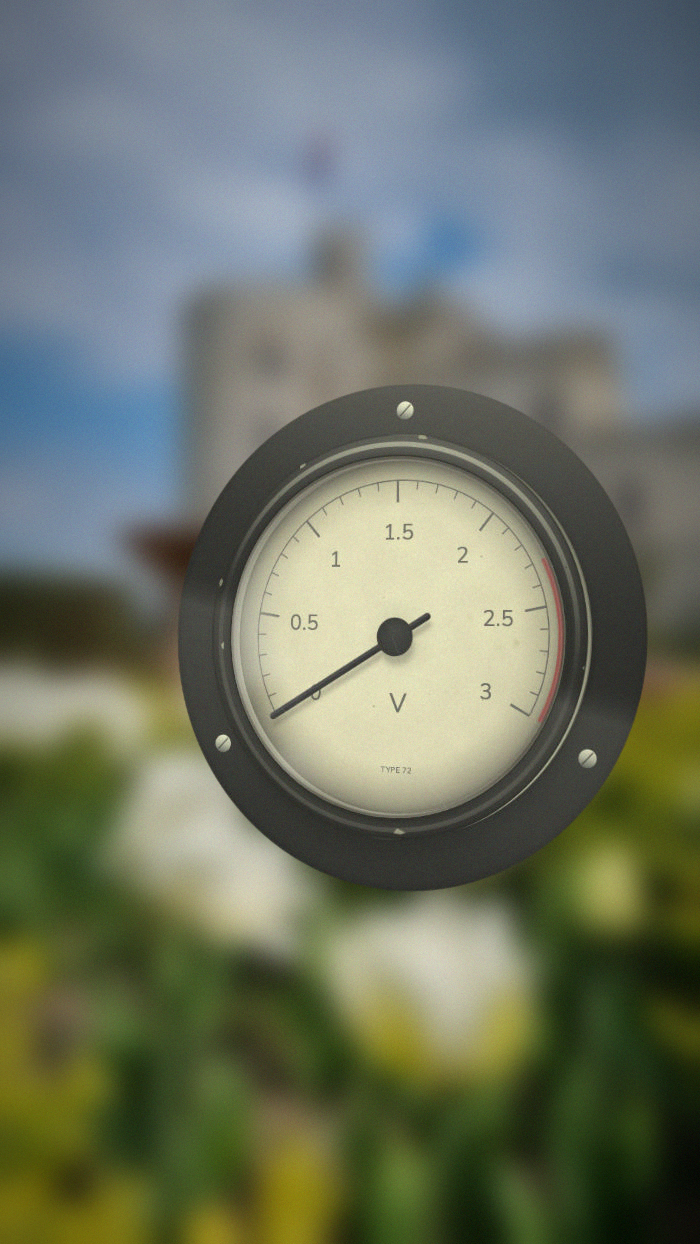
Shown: 0 V
